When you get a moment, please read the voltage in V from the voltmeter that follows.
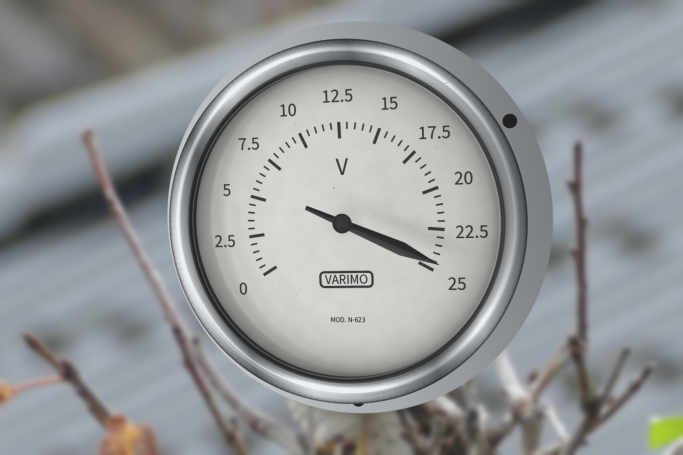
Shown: 24.5 V
